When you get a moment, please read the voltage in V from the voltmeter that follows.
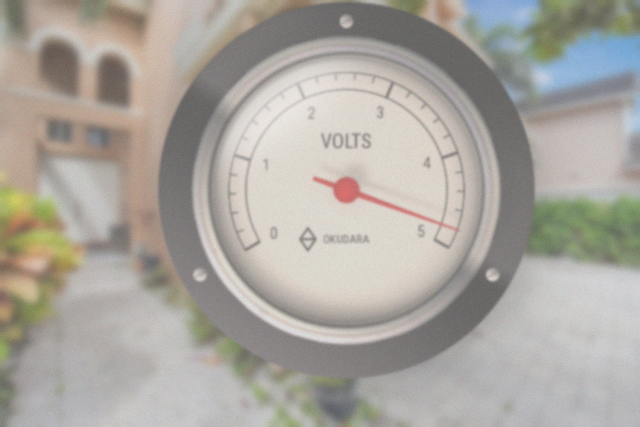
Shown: 4.8 V
